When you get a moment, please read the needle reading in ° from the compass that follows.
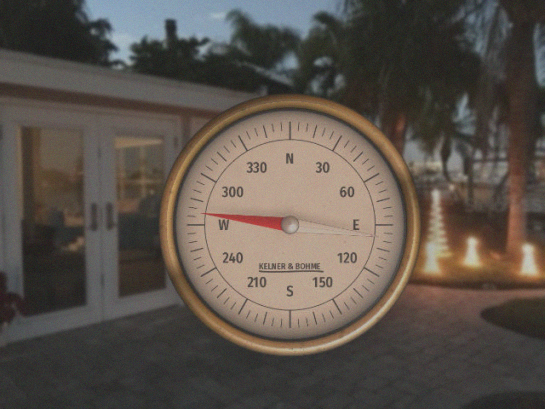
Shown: 277.5 °
